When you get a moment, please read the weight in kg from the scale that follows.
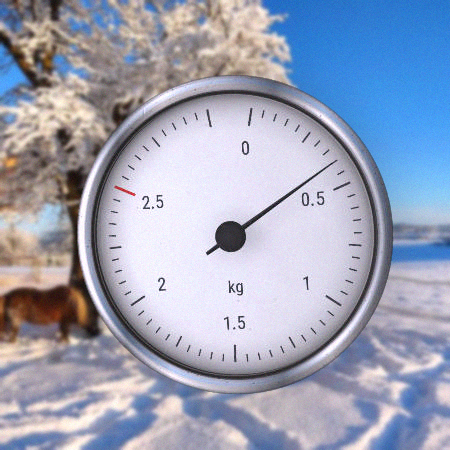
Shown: 0.4 kg
